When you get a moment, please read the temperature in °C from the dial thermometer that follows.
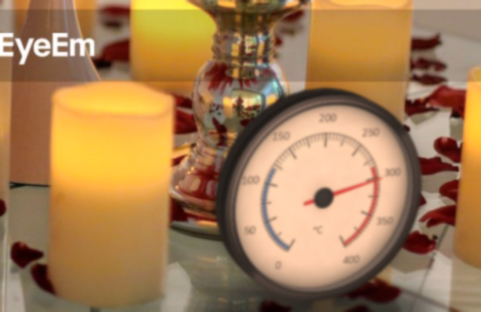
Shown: 300 °C
